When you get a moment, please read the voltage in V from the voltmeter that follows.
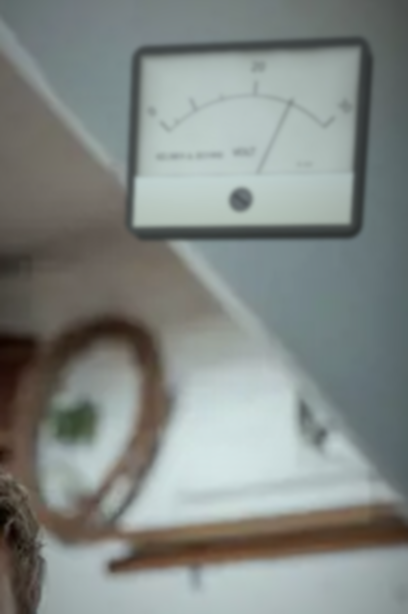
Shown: 25 V
